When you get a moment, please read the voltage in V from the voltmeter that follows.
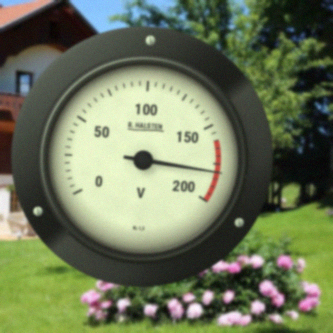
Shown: 180 V
